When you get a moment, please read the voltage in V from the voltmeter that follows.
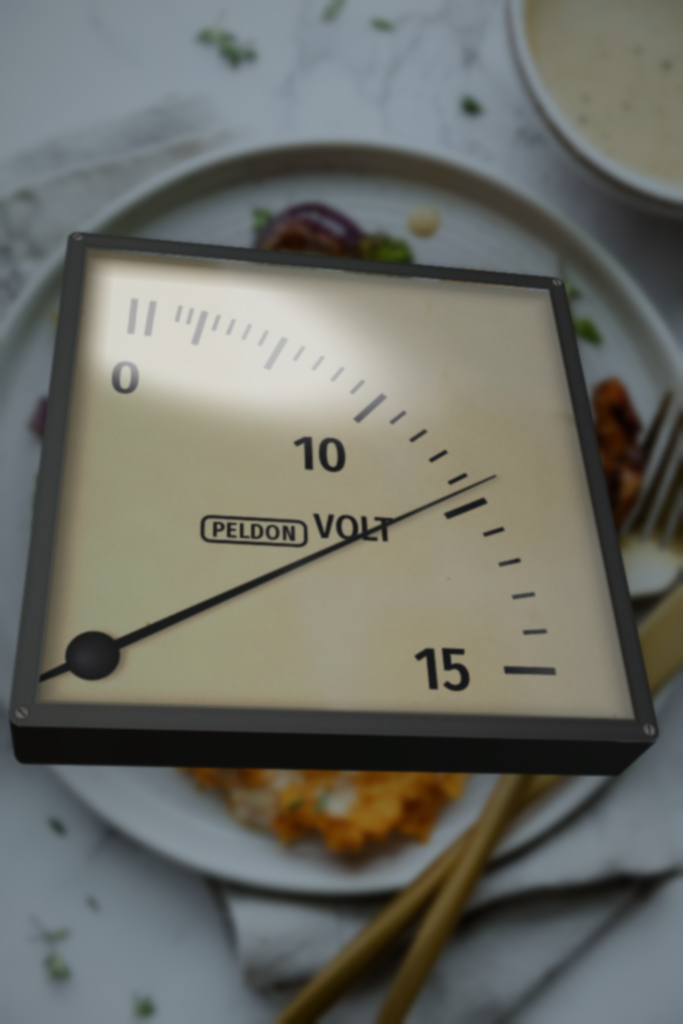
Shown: 12.25 V
